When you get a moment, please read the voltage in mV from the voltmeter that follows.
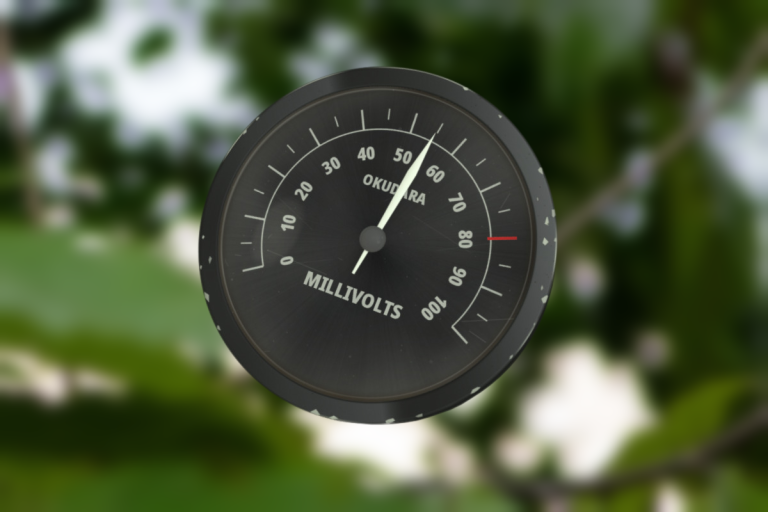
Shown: 55 mV
